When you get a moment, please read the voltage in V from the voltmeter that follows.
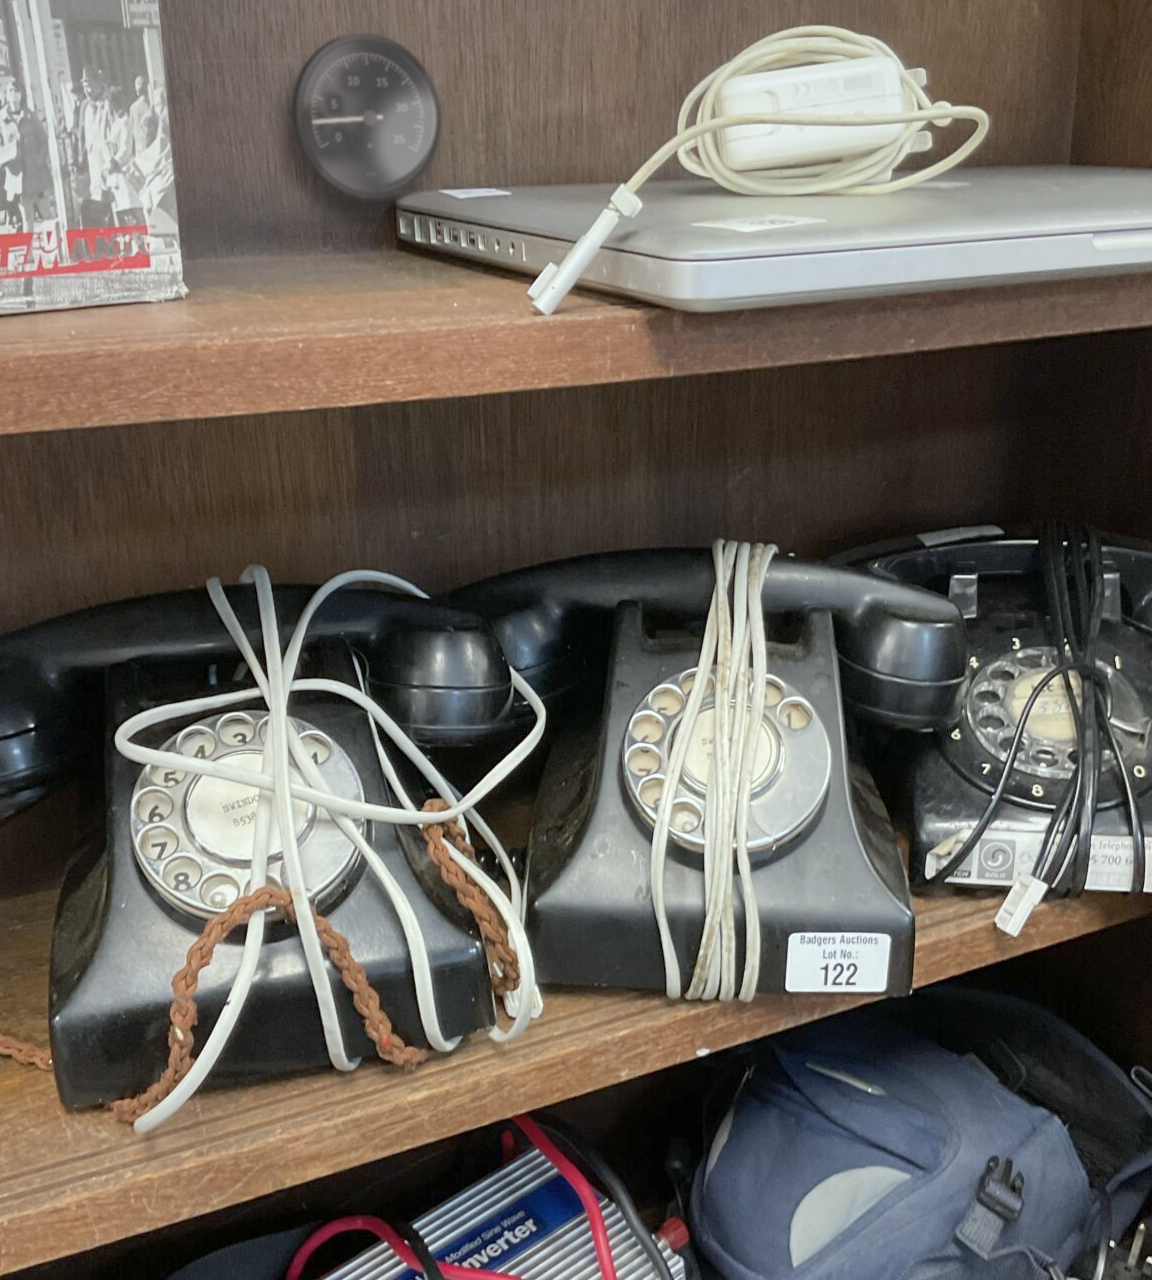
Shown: 2.5 V
